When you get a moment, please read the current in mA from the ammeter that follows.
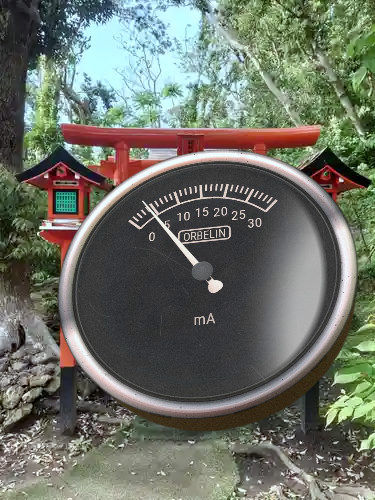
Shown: 4 mA
